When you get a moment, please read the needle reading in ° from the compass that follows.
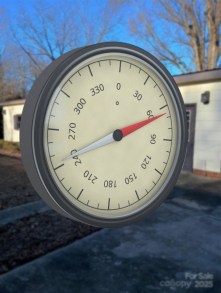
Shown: 65 °
